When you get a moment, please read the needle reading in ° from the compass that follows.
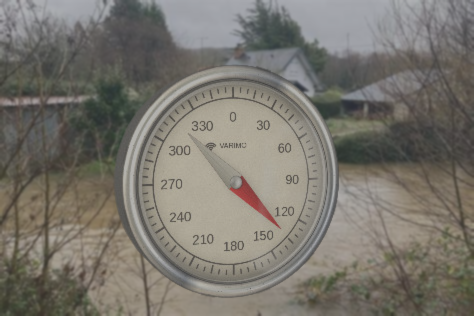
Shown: 135 °
